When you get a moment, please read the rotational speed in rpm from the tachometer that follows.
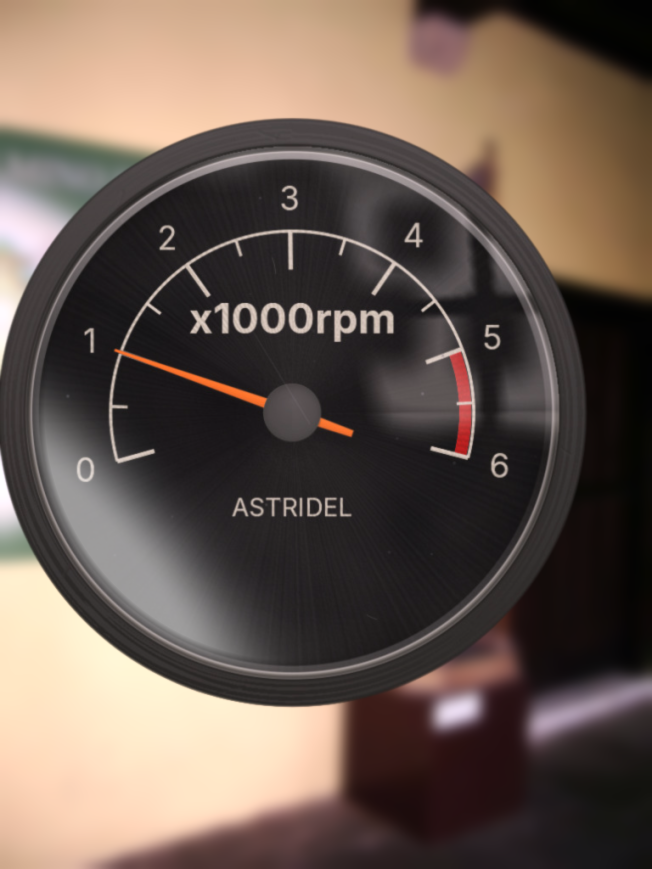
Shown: 1000 rpm
